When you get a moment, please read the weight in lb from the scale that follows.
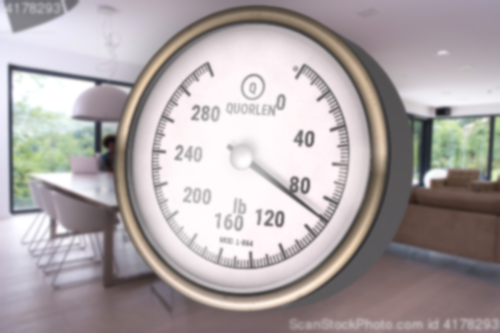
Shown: 90 lb
